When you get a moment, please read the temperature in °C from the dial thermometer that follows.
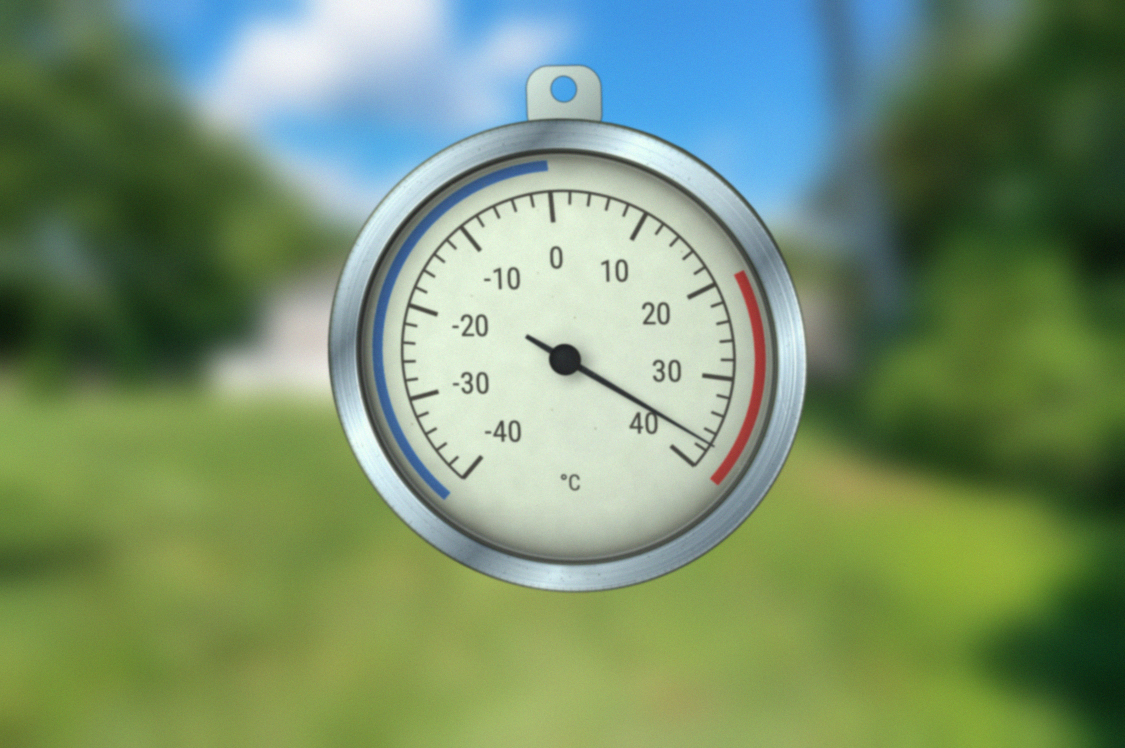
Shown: 37 °C
